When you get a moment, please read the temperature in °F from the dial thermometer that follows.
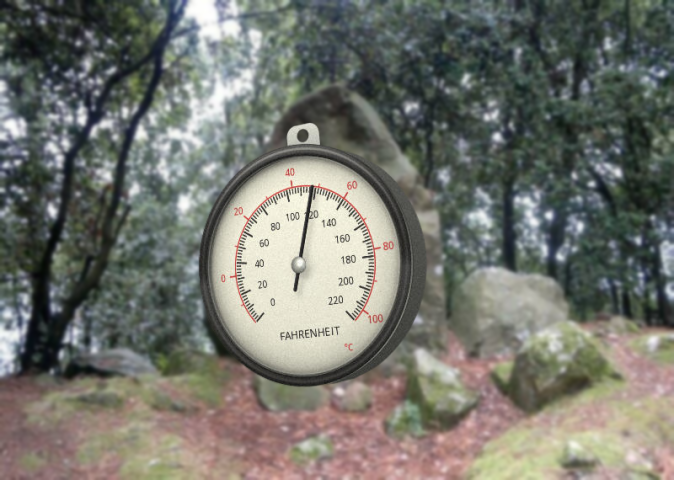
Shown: 120 °F
